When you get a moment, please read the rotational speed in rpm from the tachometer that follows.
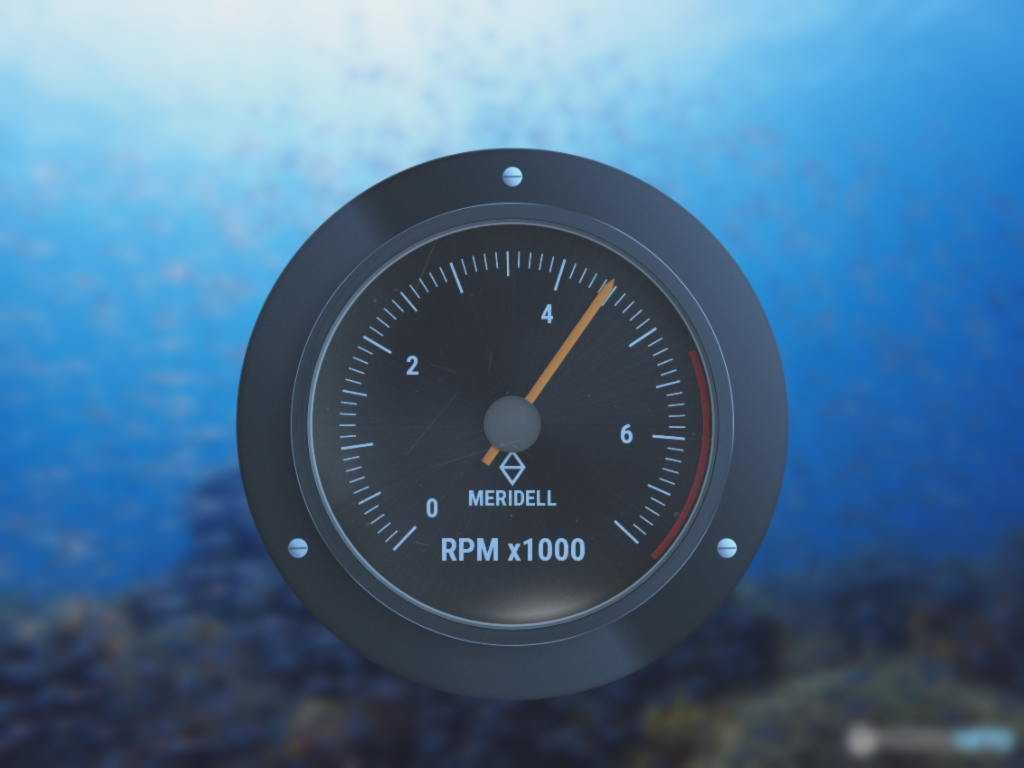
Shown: 4450 rpm
